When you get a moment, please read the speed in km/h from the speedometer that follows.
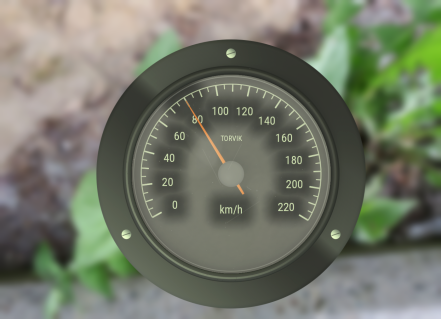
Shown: 80 km/h
